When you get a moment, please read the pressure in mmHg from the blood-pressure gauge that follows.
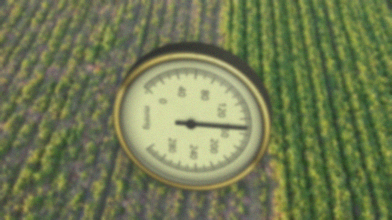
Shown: 150 mmHg
